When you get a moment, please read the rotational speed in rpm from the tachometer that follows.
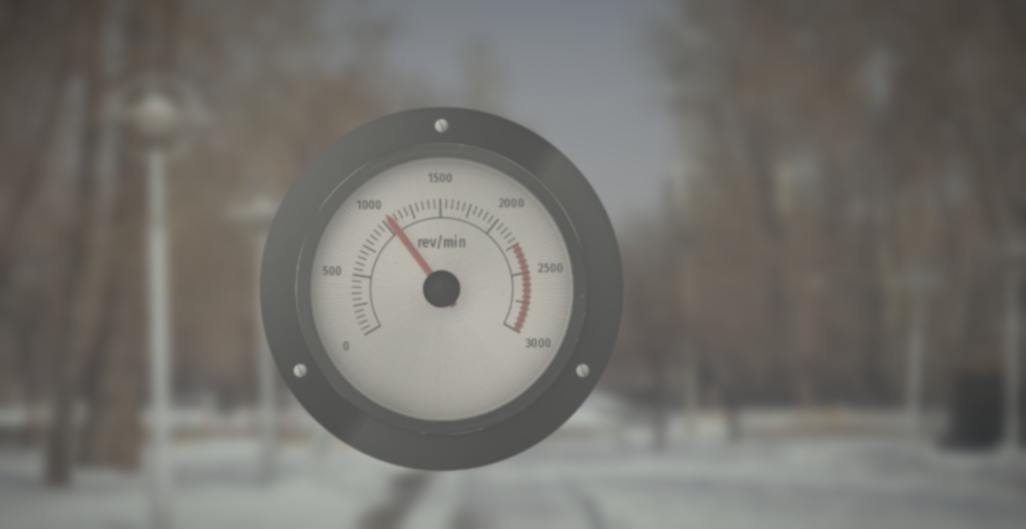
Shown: 1050 rpm
